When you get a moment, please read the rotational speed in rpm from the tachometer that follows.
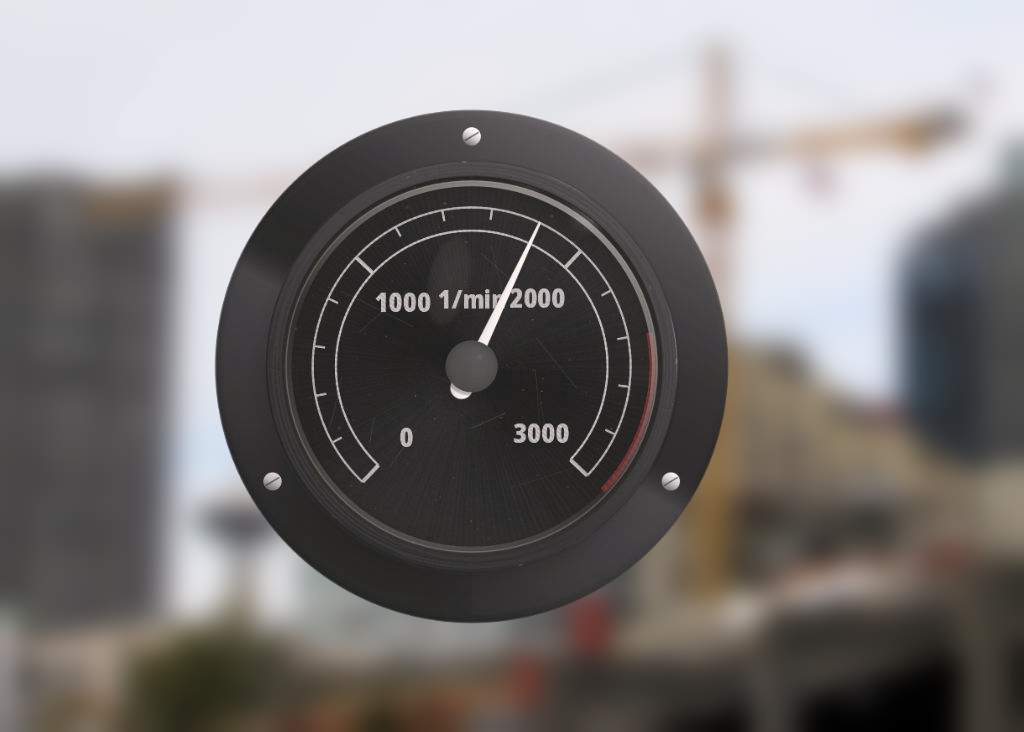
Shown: 1800 rpm
